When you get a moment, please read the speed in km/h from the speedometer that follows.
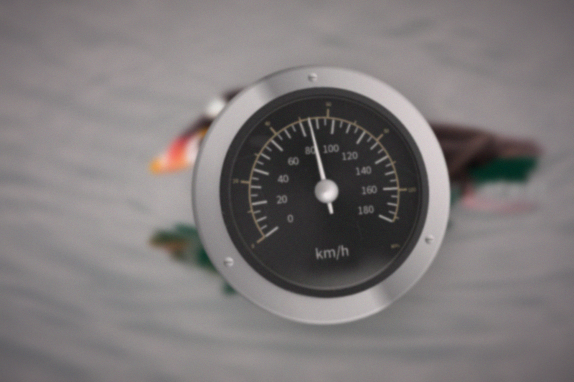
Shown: 85 km/h
